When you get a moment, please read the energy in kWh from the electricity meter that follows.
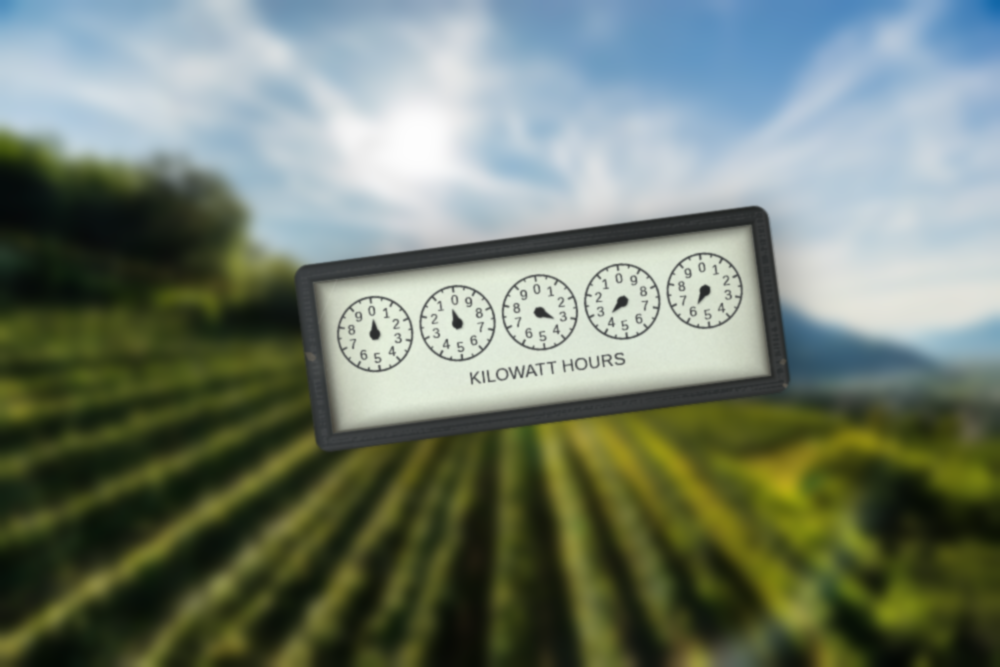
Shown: 336 kWh
